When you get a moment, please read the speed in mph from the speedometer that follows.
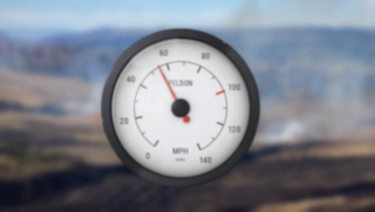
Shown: 55 mph
